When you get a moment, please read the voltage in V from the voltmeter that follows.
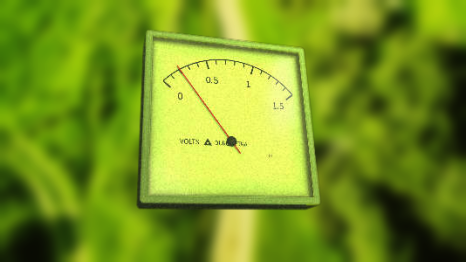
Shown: 0.2 V
